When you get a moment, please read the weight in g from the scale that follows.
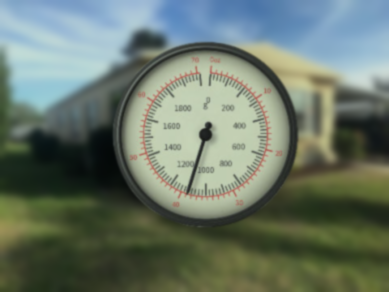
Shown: 1100 g
